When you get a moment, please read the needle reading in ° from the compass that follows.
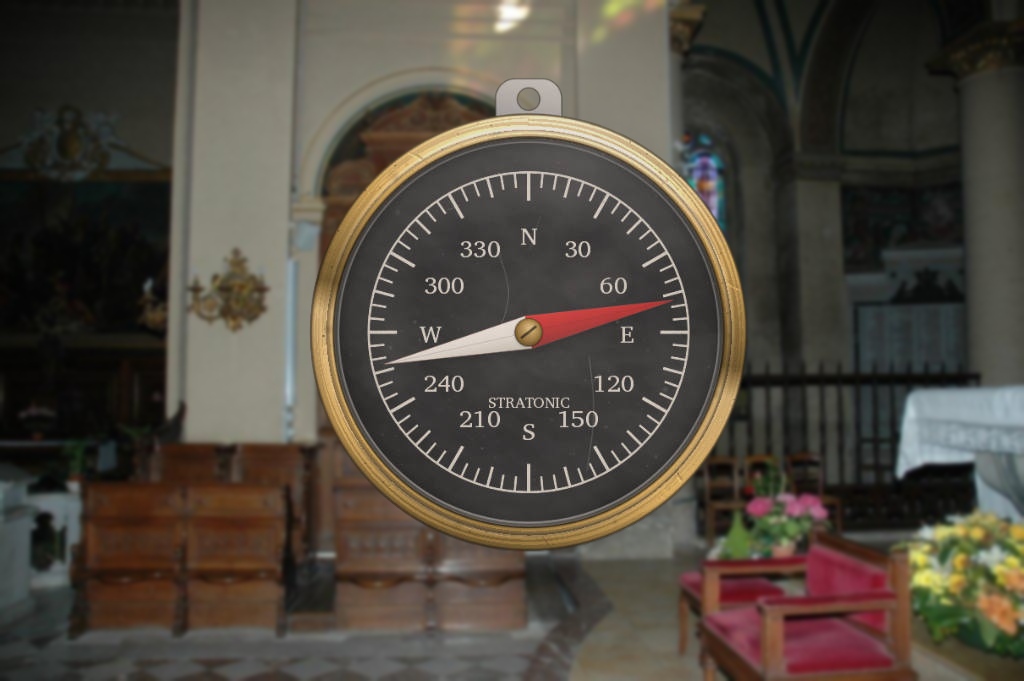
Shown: 77.5 °
